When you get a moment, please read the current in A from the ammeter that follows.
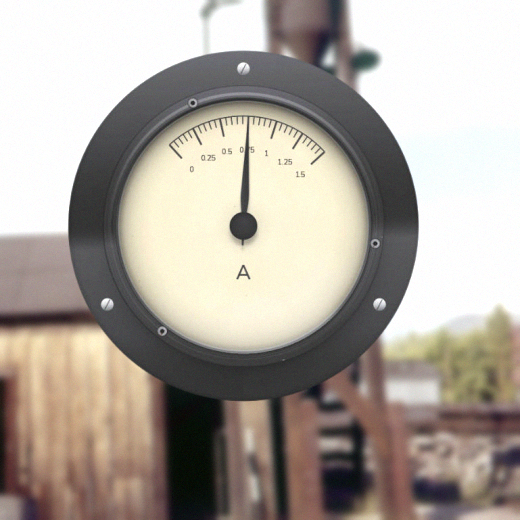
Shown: 0.75 A
